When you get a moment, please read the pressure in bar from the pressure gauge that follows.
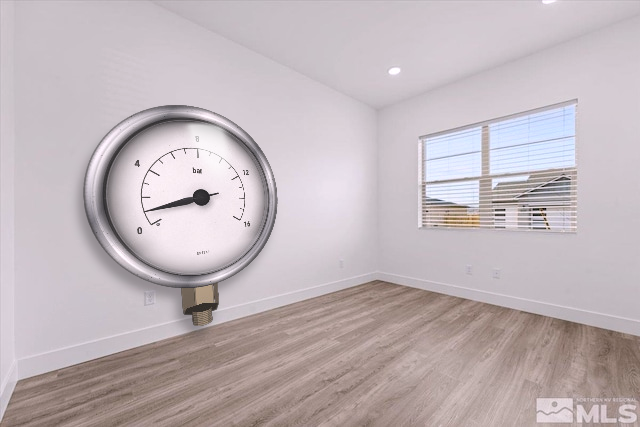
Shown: 1 bar
